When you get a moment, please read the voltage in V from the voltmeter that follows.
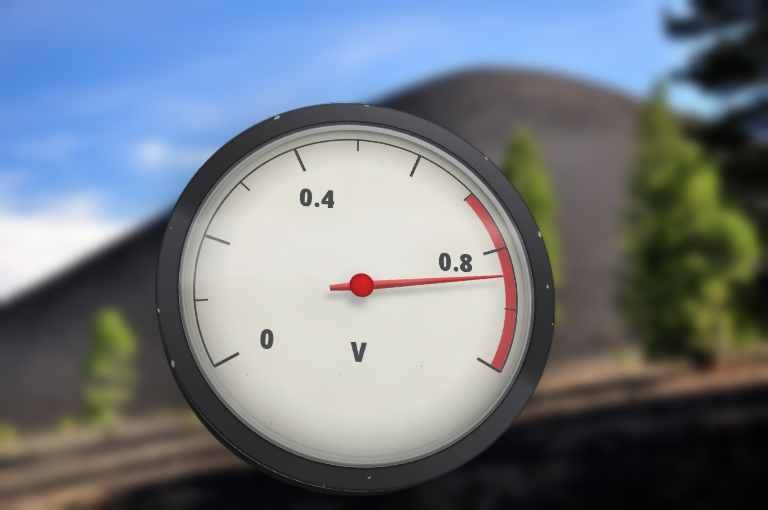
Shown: 0.85 V
